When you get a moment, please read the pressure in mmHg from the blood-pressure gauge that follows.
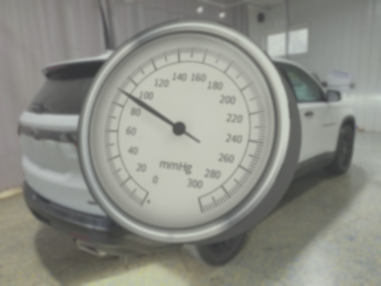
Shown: 90 mmHg
